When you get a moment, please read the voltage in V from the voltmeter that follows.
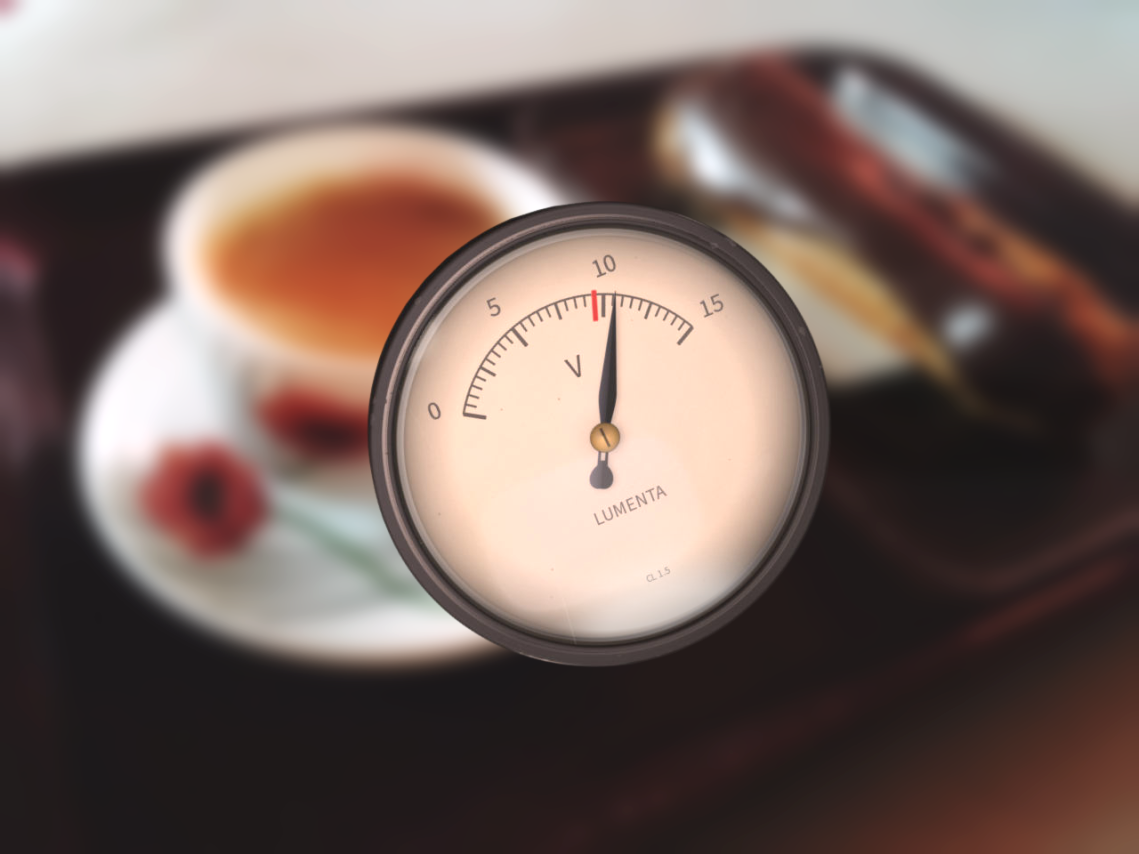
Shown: 10.5 V
